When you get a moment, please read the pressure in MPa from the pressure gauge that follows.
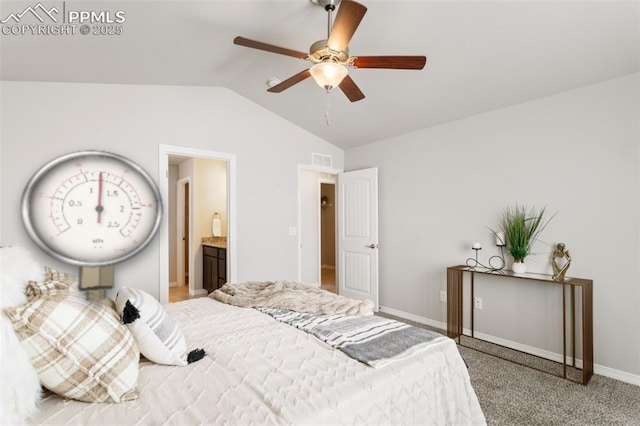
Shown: 1.2 MPa
